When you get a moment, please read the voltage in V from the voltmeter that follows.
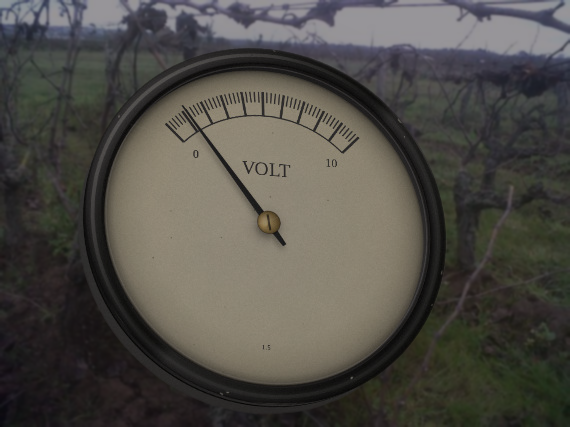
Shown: 1 V
